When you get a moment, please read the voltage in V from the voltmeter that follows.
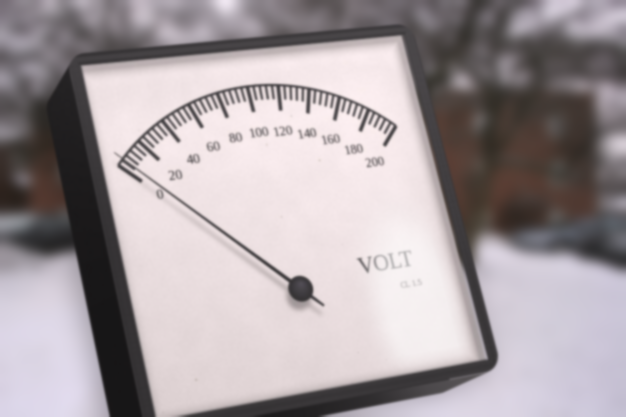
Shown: 4 V
